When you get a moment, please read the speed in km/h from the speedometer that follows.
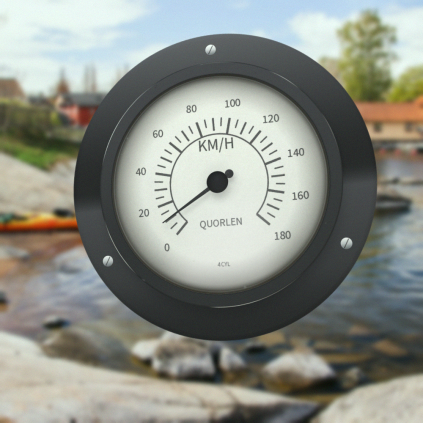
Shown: 10 km/h
